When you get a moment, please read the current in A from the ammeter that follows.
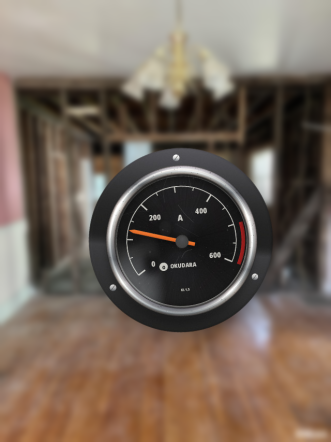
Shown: 125 A
